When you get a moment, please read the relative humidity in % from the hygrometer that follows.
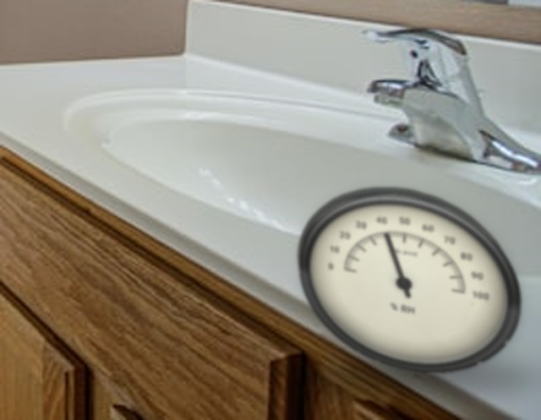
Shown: 40 %
